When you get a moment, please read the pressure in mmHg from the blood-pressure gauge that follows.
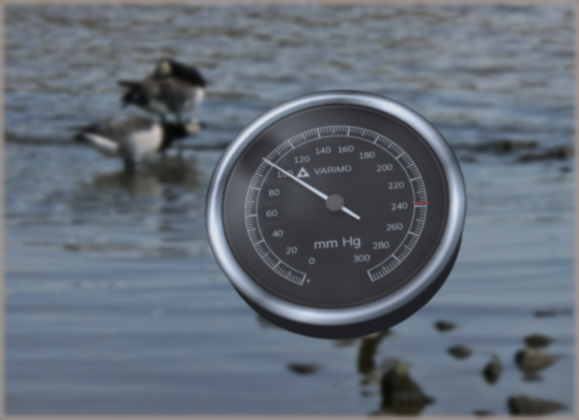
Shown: 100 mmHg
